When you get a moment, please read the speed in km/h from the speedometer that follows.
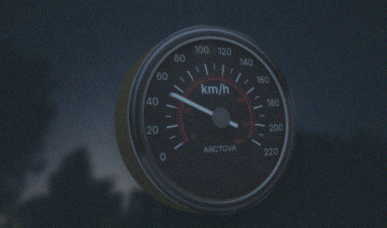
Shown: 50 km/h
